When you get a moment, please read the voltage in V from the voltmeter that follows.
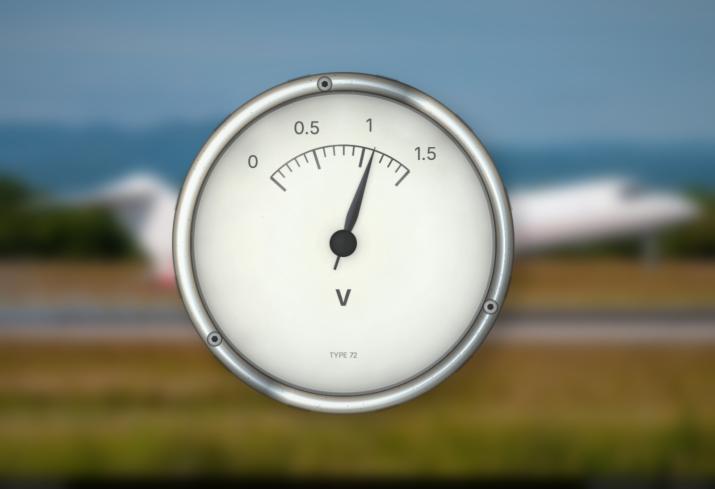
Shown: 1.1 V
